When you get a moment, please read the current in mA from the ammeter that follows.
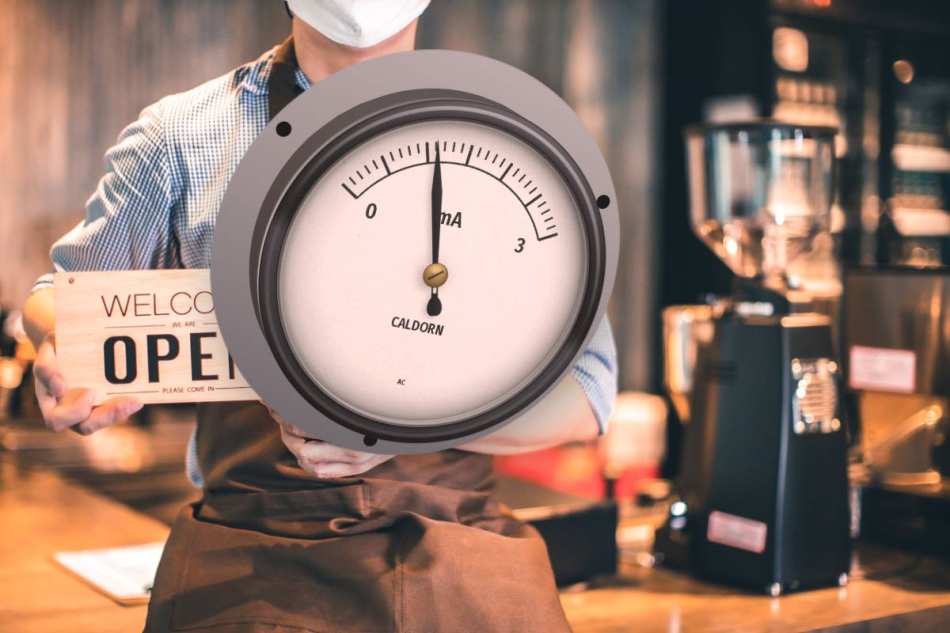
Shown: 1.1 mA
